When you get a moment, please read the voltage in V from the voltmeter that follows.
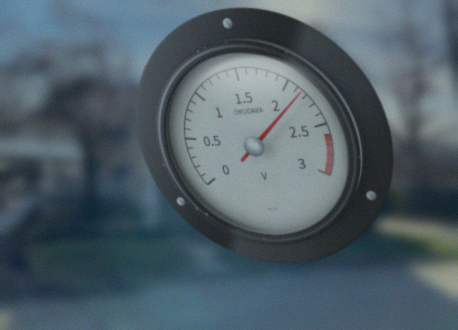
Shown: 2.15 V
